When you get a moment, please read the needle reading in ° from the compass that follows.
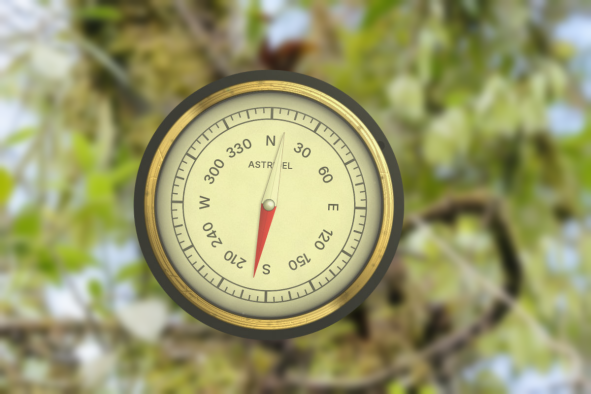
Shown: 190 °
